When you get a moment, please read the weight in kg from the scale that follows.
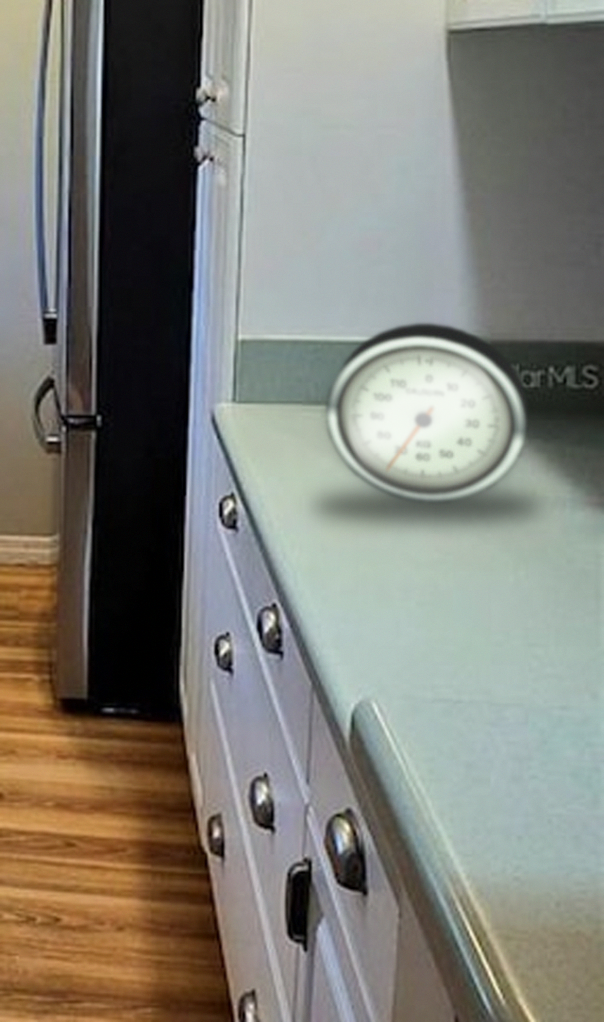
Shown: 70 kg
